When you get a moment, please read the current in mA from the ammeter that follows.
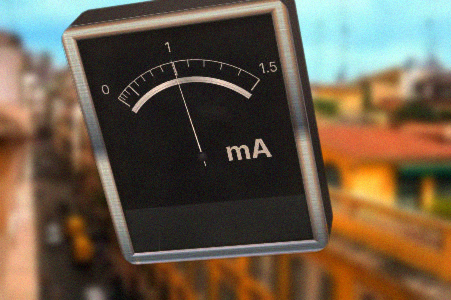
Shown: 1 mA
